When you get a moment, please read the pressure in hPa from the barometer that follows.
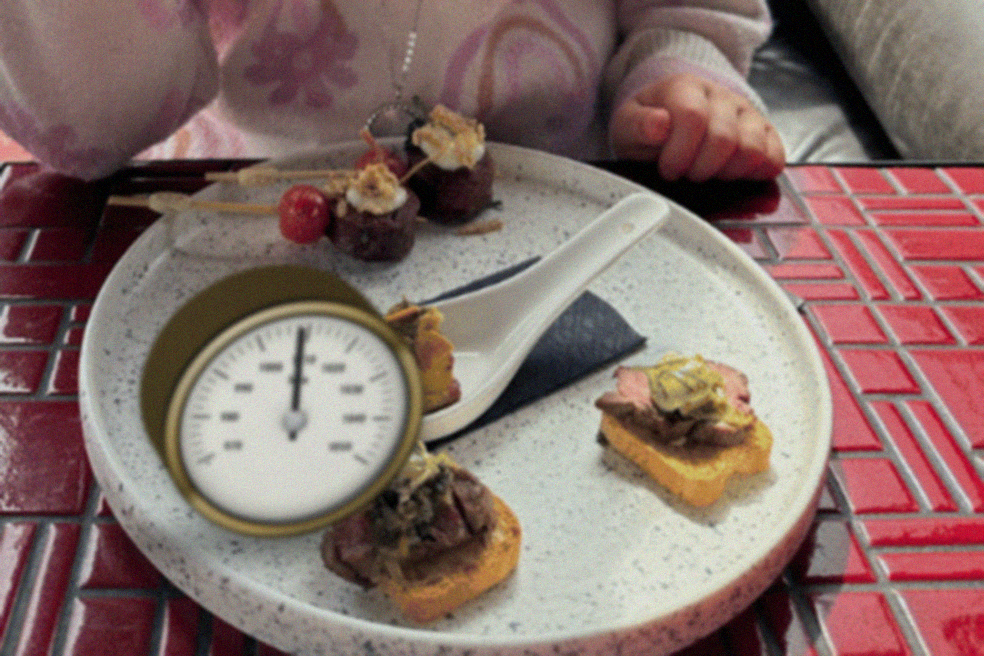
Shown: 1008 hPa
